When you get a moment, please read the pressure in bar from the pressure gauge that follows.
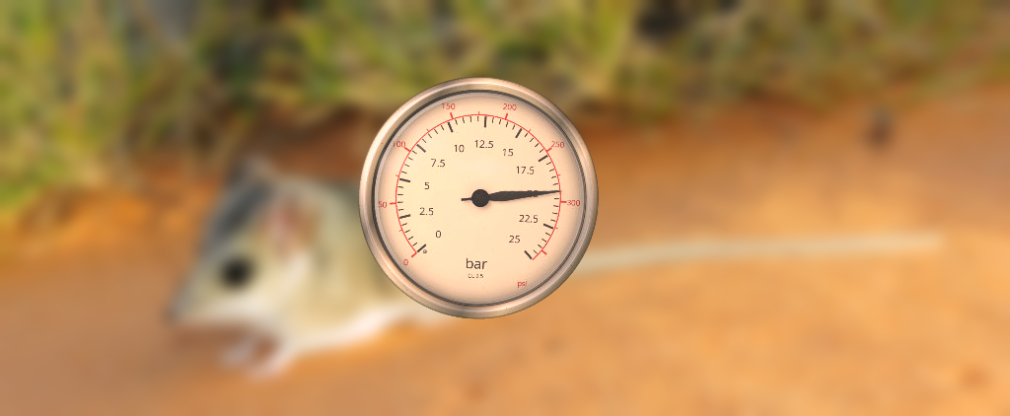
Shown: 20 bar
